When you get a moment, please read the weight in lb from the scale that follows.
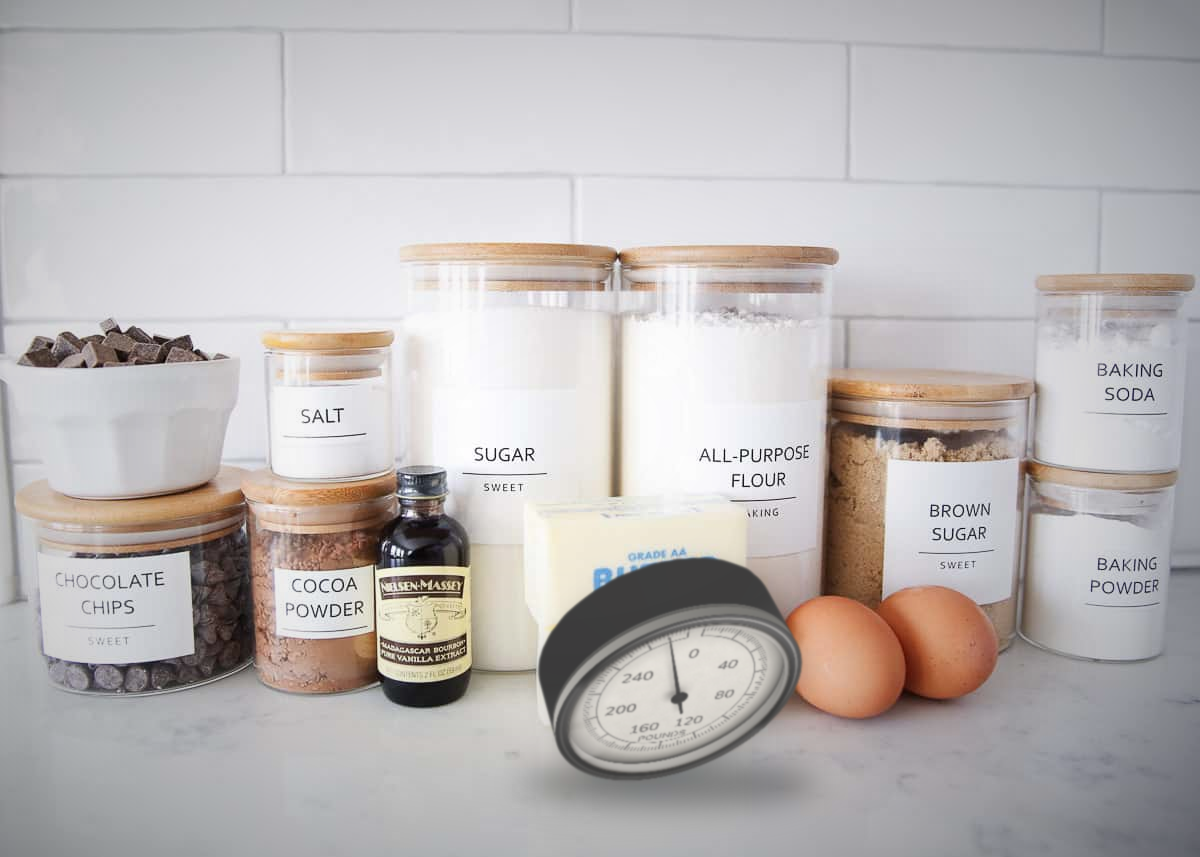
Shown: 270 lb
